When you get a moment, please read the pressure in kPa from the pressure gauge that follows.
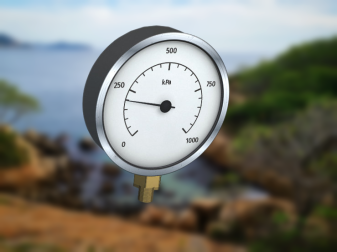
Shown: 200 kPa
